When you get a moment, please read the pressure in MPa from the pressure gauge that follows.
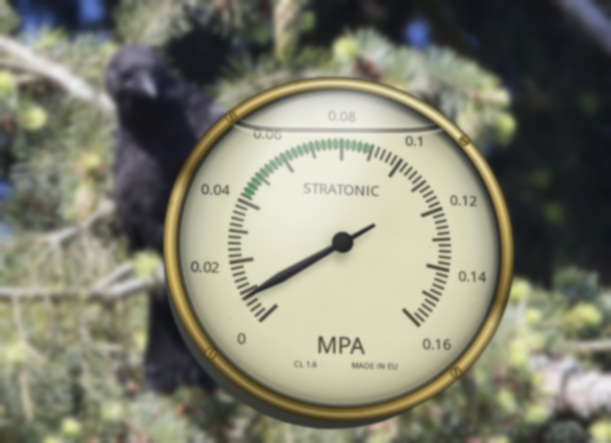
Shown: 0.008 MPa
